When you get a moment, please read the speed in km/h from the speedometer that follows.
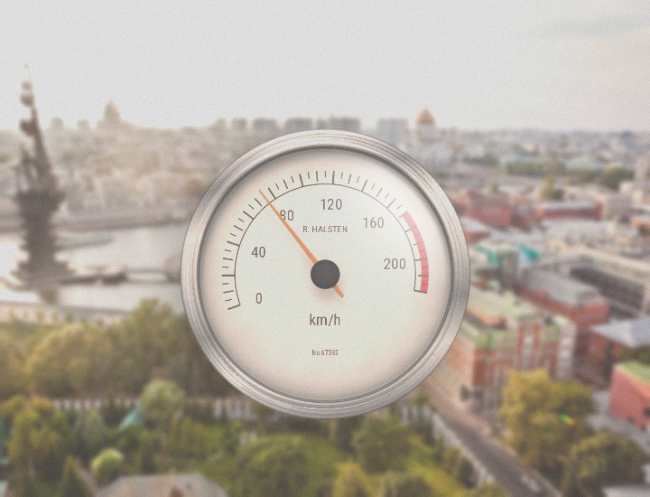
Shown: 75 km/h
